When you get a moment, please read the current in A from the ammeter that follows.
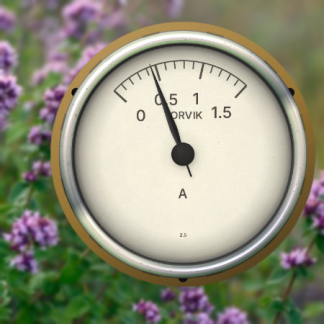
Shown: 0.45 A
